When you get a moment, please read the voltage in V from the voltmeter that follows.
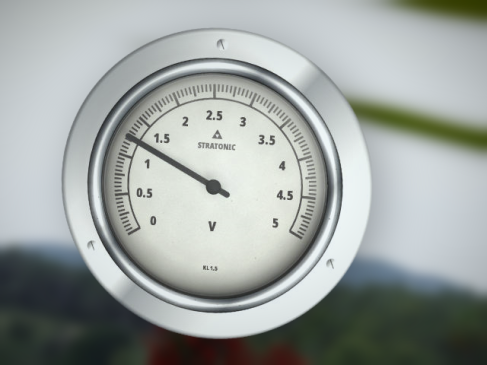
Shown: 1.25 V
